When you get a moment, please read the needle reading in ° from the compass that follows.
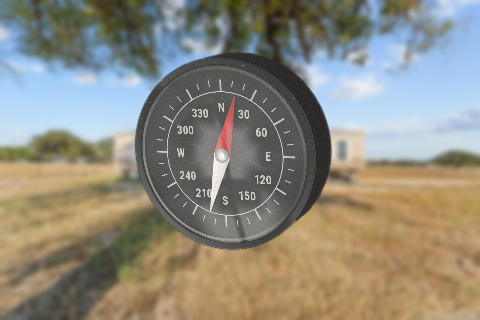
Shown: 15 °
